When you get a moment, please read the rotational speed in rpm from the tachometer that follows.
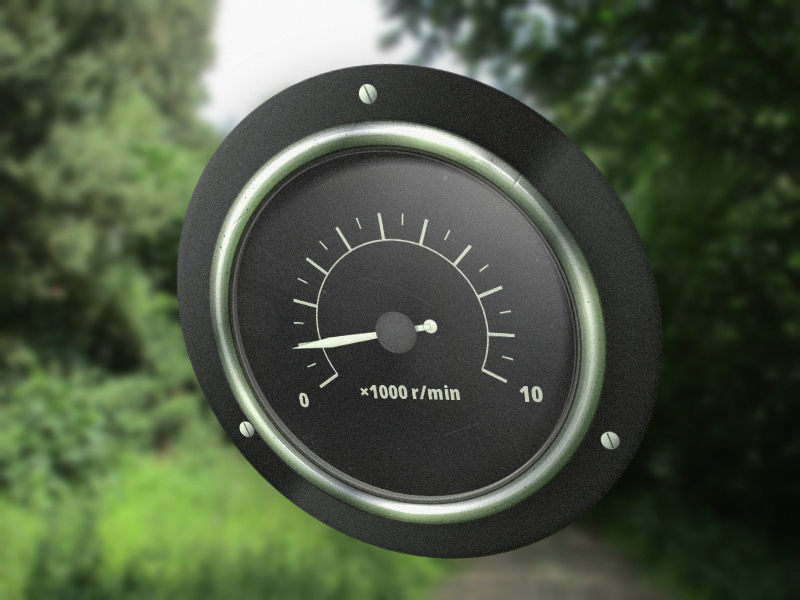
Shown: 1000 rpm
